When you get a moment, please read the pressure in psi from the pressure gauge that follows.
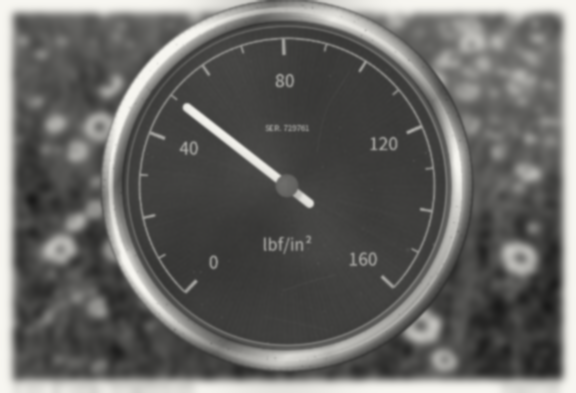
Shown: 50 psi
